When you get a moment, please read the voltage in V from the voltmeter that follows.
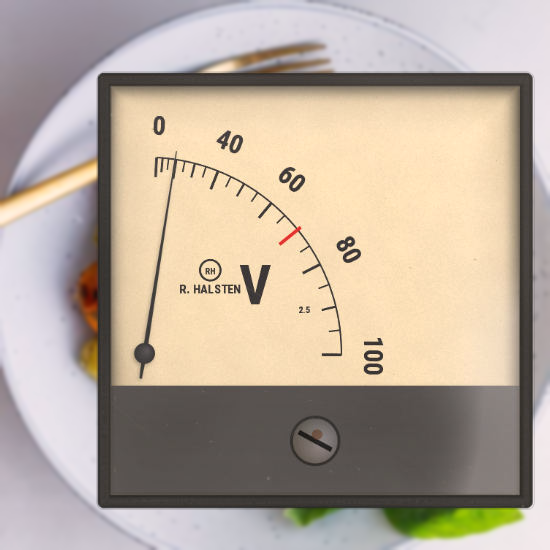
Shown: 20 V
